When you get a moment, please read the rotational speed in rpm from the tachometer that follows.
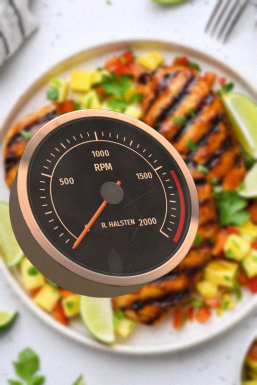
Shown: 0 rpm
